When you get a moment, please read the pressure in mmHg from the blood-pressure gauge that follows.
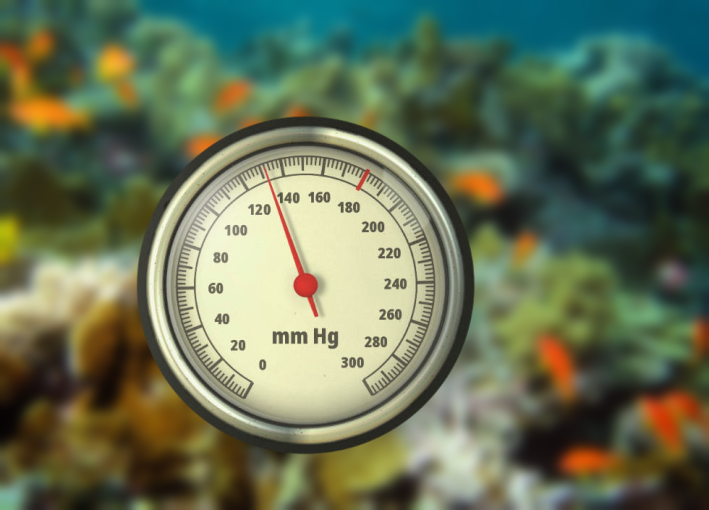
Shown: 132 mmHg
